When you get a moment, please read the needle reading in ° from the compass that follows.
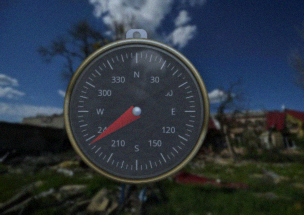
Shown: 235 °
